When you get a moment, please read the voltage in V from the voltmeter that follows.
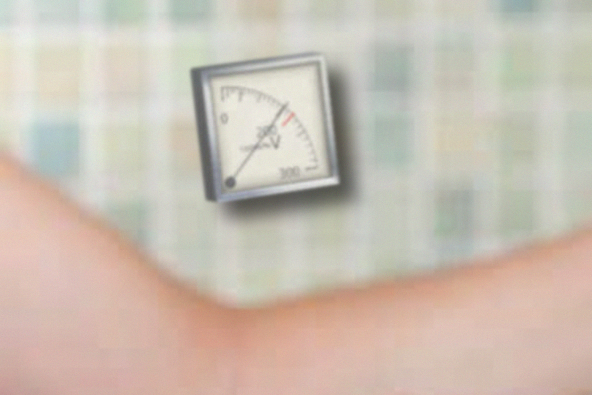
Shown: 200 V
